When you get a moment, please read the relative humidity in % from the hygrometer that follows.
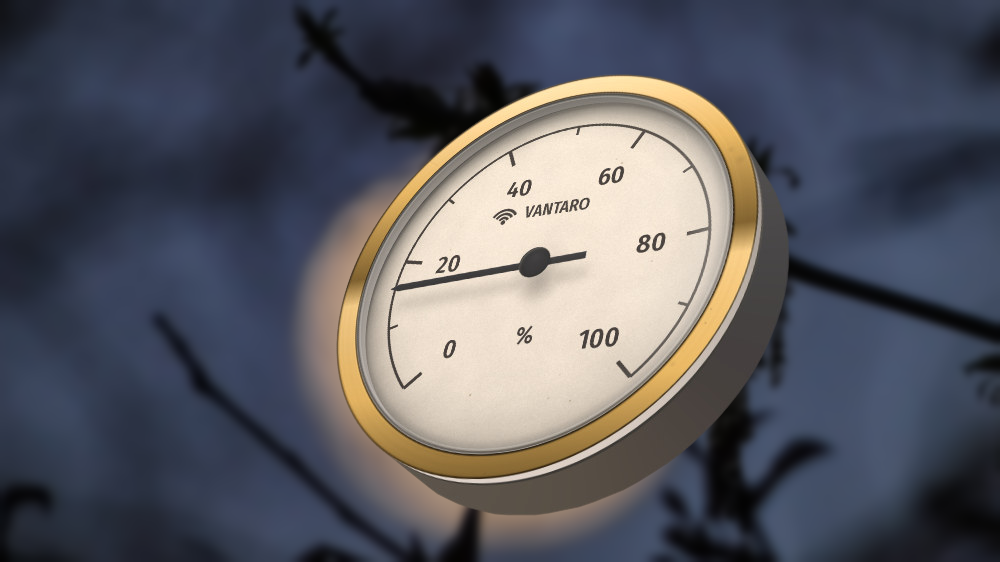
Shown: 15 %
